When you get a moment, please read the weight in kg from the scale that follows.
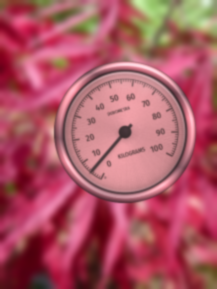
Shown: 5 kg
